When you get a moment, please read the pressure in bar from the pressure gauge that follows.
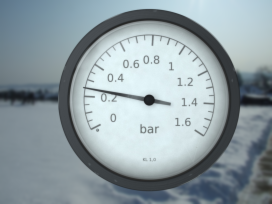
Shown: 0.25 bar
